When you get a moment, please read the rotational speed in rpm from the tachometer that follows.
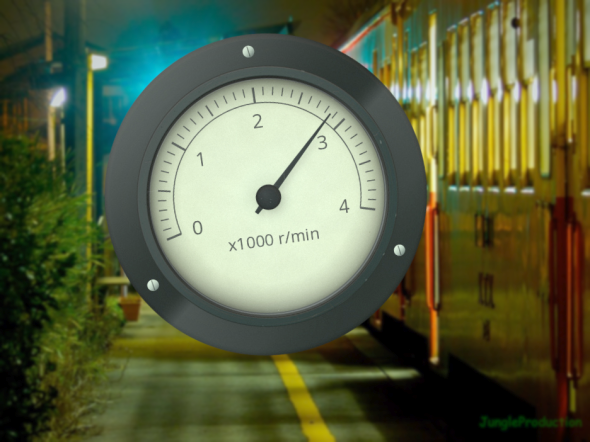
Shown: 2850 rpm
